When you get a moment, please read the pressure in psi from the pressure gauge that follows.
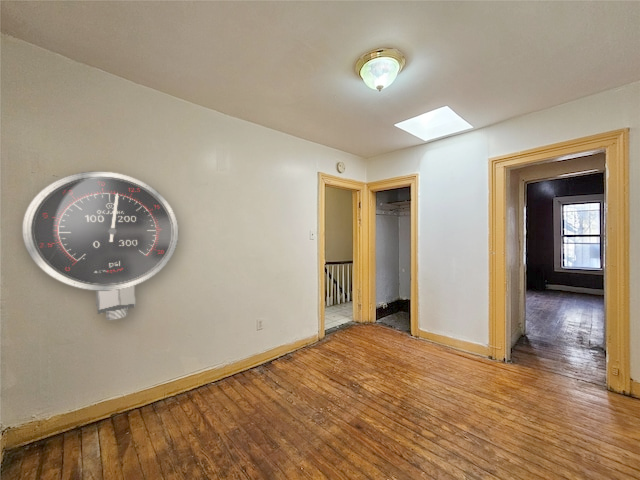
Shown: 160 psi
